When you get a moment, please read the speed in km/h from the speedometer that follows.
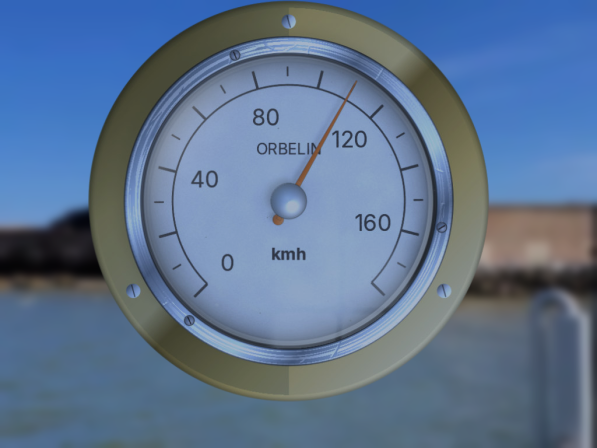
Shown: 110 km/h
